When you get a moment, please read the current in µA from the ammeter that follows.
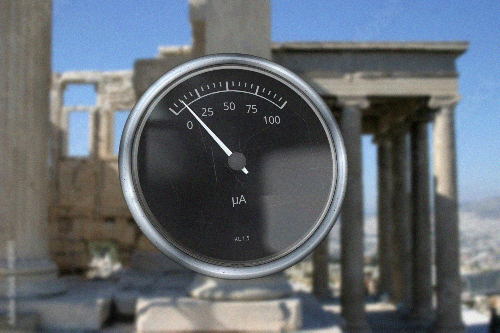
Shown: 10 µA
